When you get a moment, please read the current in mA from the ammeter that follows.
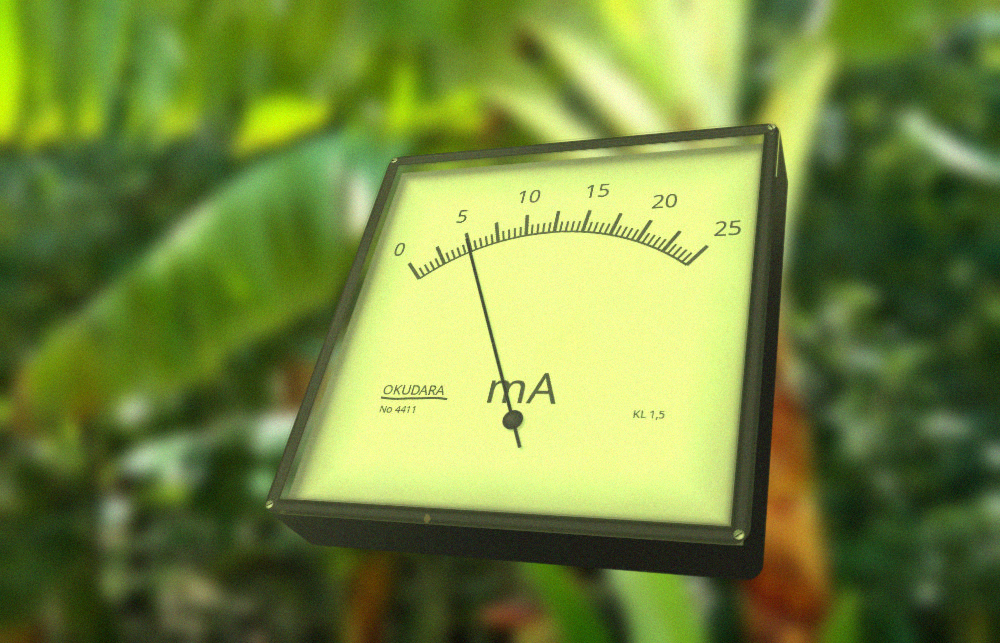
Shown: 5 mA
